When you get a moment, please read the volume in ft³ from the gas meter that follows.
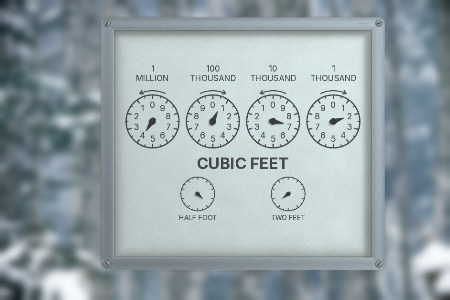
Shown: 407200 ft³
